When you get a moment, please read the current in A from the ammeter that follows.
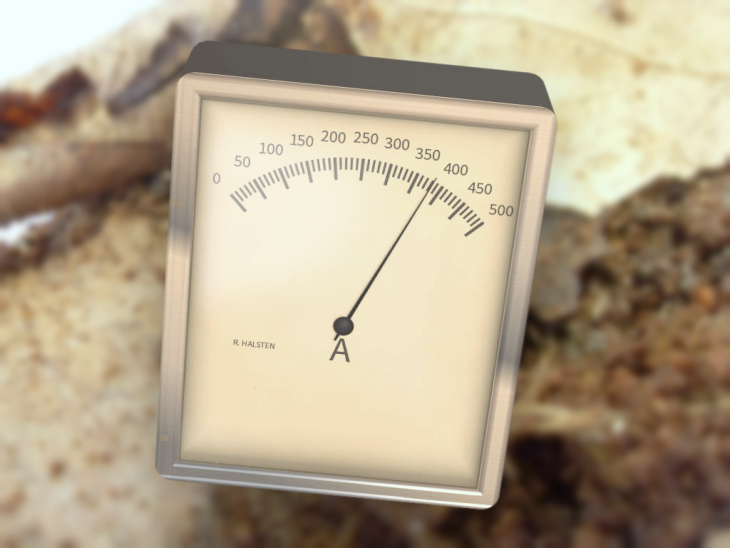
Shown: 380 A
